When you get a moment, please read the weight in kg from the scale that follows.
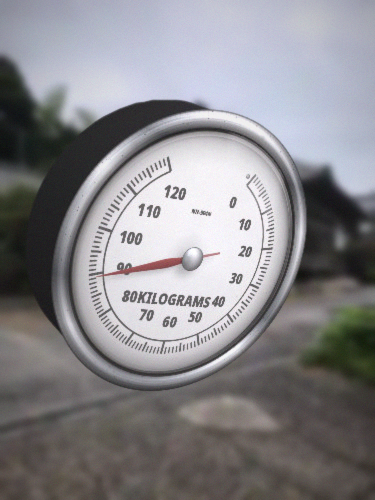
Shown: 90 kg
